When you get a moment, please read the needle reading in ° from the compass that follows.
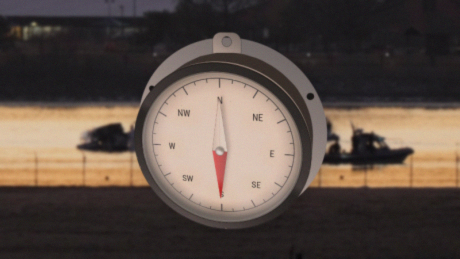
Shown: 180 °
